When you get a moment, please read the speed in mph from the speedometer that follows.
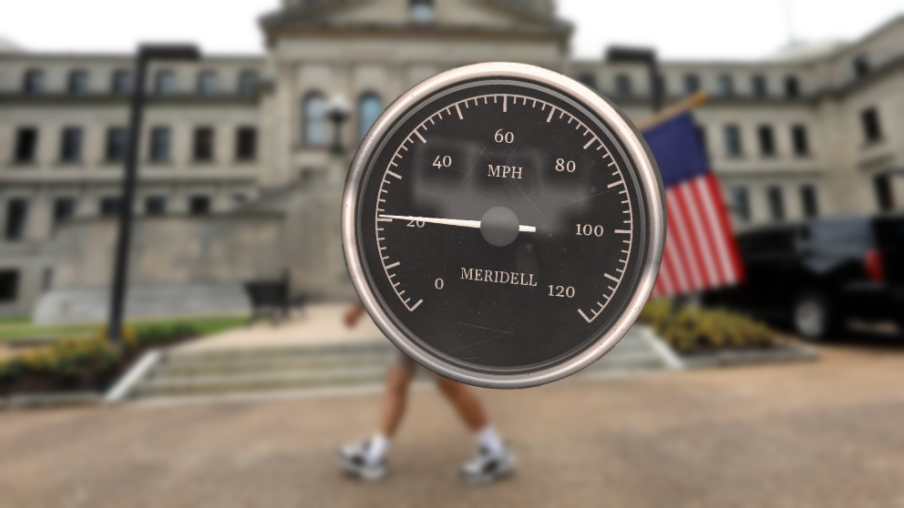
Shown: 21 mph
